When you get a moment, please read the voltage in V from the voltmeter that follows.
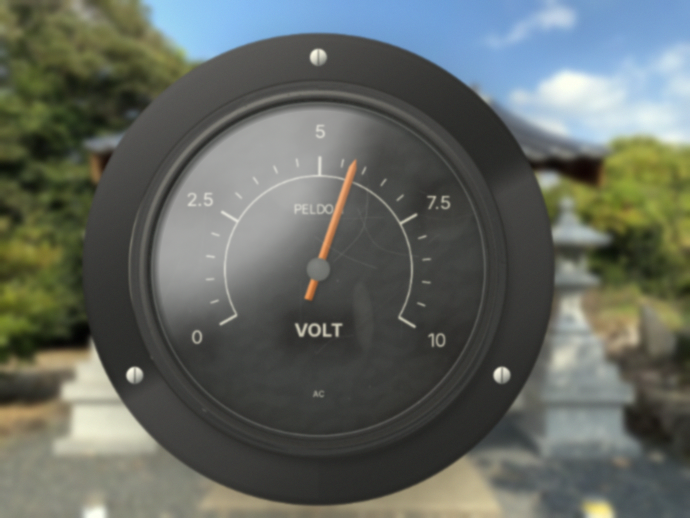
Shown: 5.75 V
